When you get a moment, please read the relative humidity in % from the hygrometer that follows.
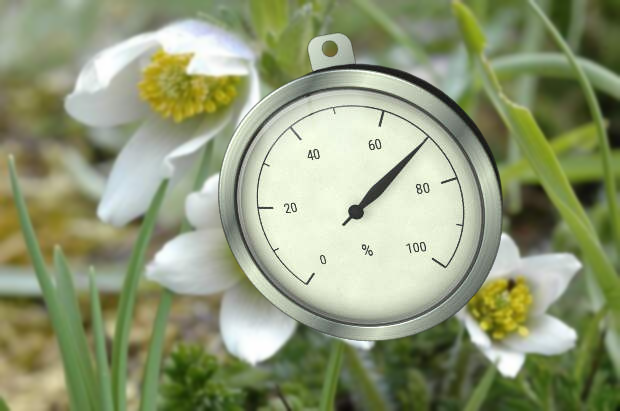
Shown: 70 %
